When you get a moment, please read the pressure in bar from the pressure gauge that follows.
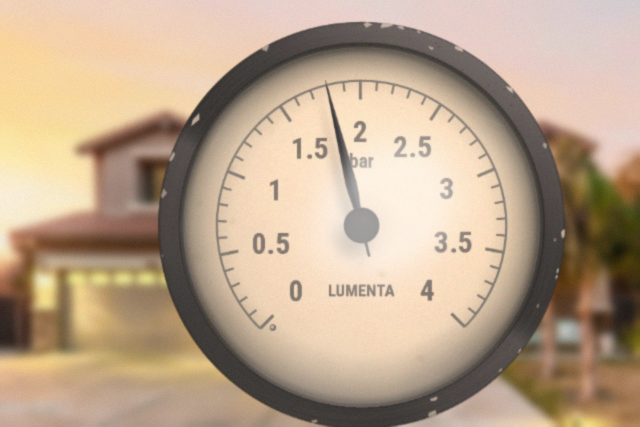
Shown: 1.8 bar
